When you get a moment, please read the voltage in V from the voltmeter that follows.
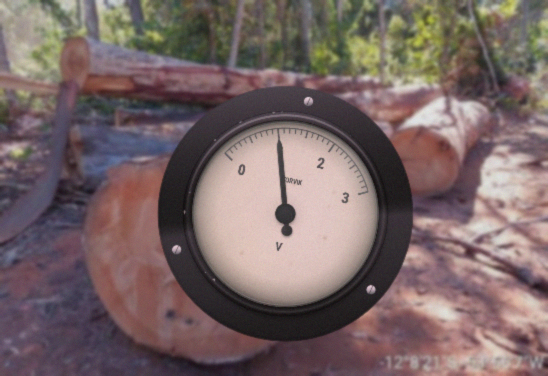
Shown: 1 V
